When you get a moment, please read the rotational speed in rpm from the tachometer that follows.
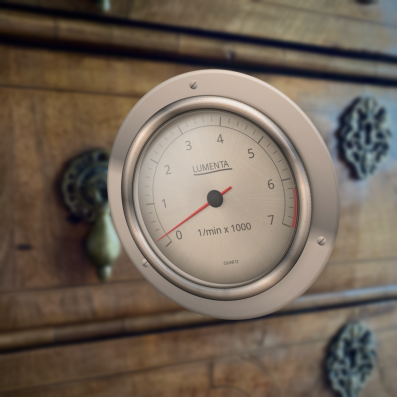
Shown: 200 rpm
